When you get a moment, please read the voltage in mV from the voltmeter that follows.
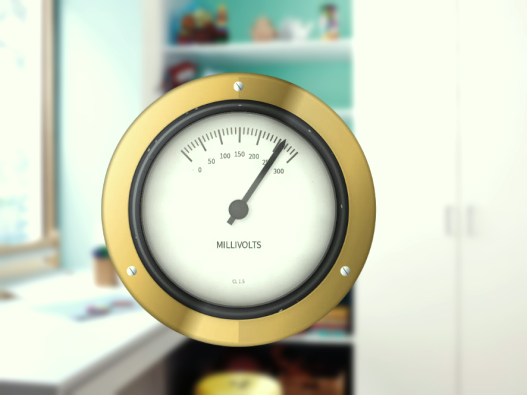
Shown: 260 mV
